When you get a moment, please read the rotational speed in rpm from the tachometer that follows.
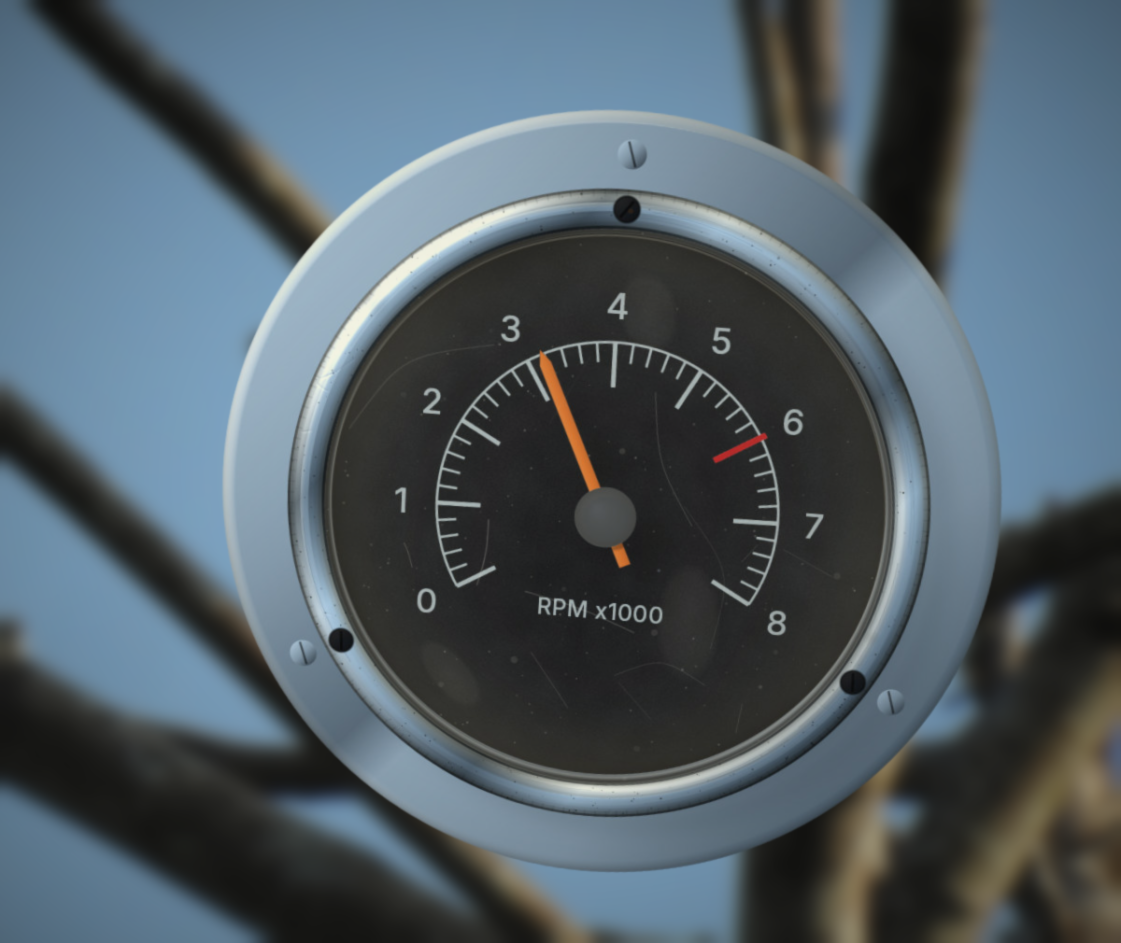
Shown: 3200 rpm
